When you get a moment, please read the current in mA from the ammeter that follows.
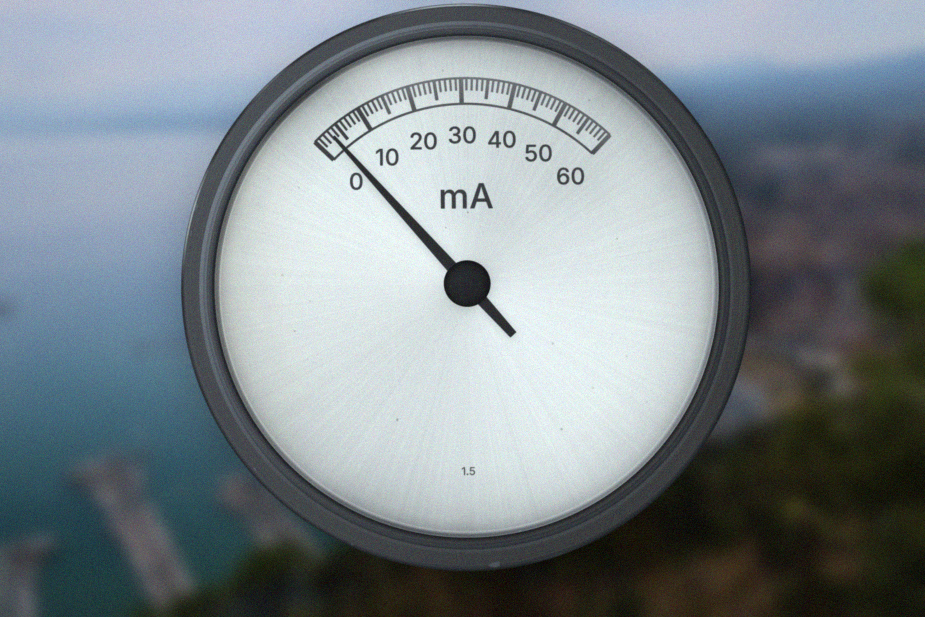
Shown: 3 mA
